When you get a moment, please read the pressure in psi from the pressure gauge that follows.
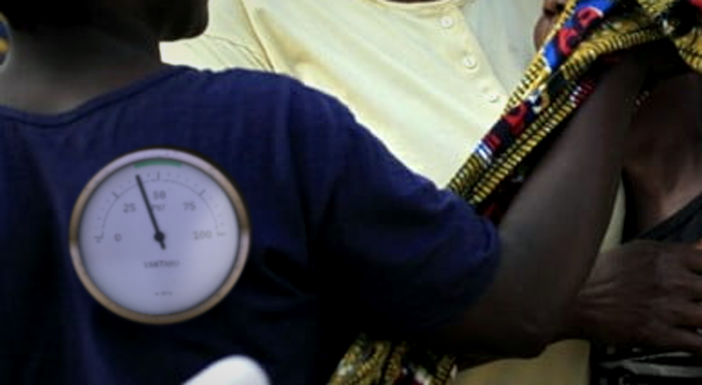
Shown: 40 psi
